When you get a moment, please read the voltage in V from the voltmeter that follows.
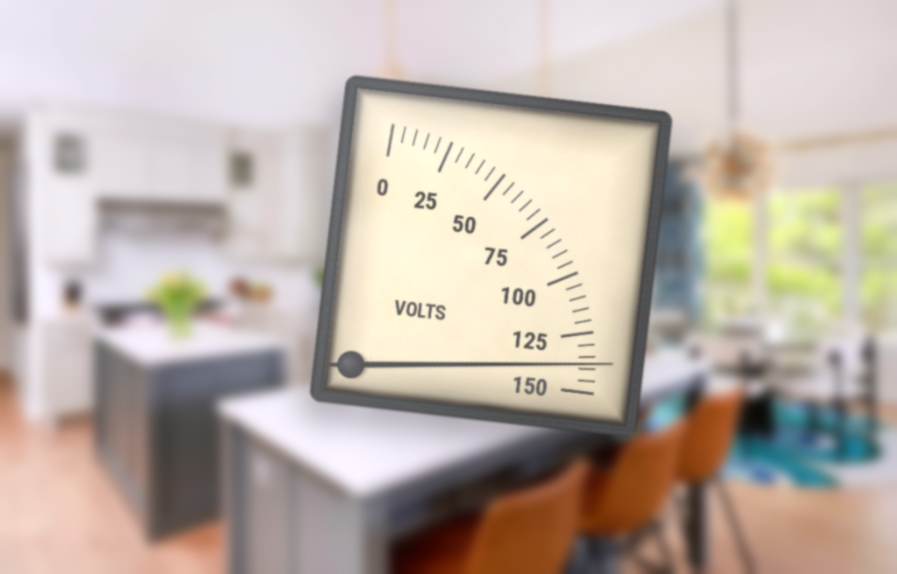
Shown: 137.5 V
